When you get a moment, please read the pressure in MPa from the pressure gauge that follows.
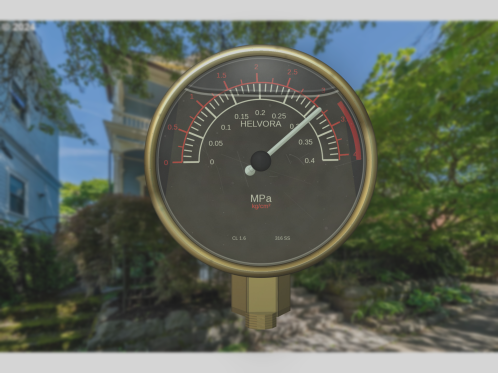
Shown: 0.31 MPa
